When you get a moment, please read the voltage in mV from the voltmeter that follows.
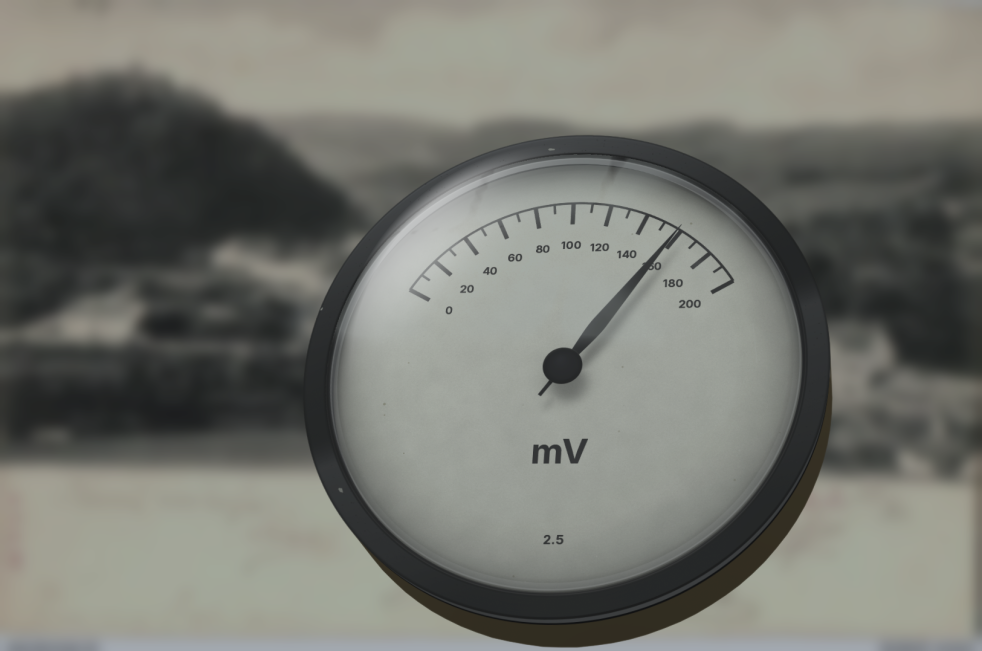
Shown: 160 mV
